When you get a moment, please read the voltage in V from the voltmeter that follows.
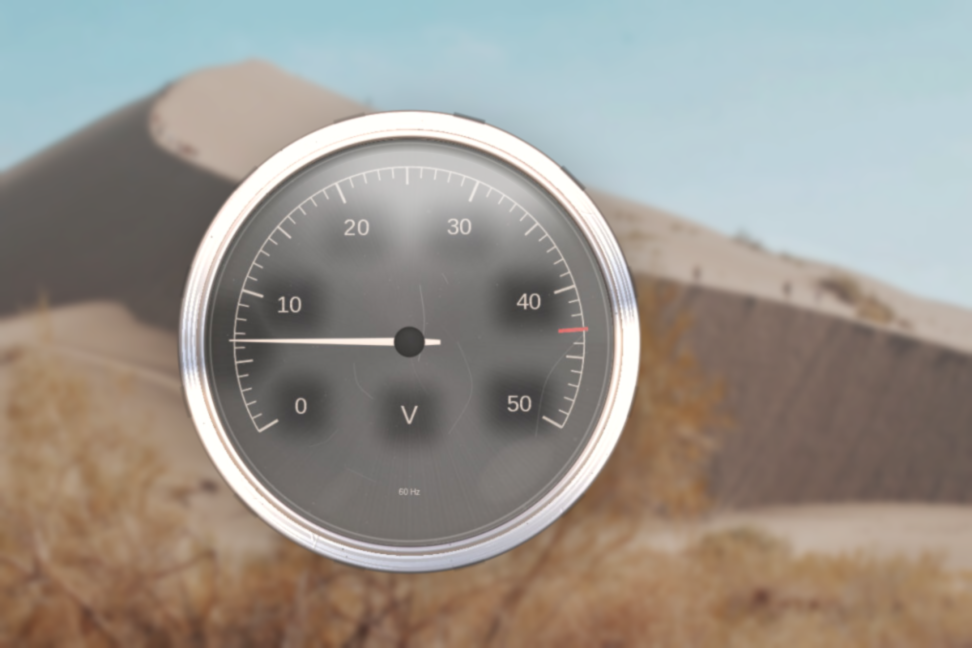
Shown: 6.5 V
